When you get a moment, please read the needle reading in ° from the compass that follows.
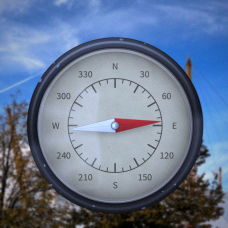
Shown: 85 °
